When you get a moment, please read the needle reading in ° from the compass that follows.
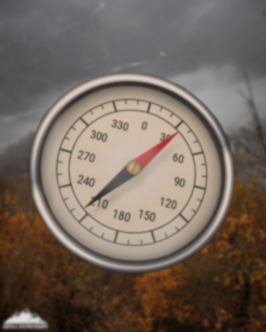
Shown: 35 °
